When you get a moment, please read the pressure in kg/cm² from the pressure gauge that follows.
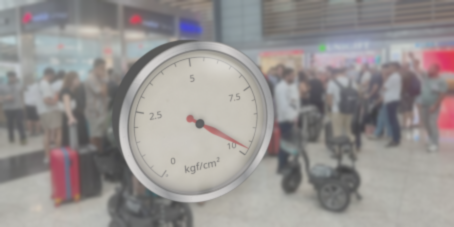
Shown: 9.75 kg/cm²
